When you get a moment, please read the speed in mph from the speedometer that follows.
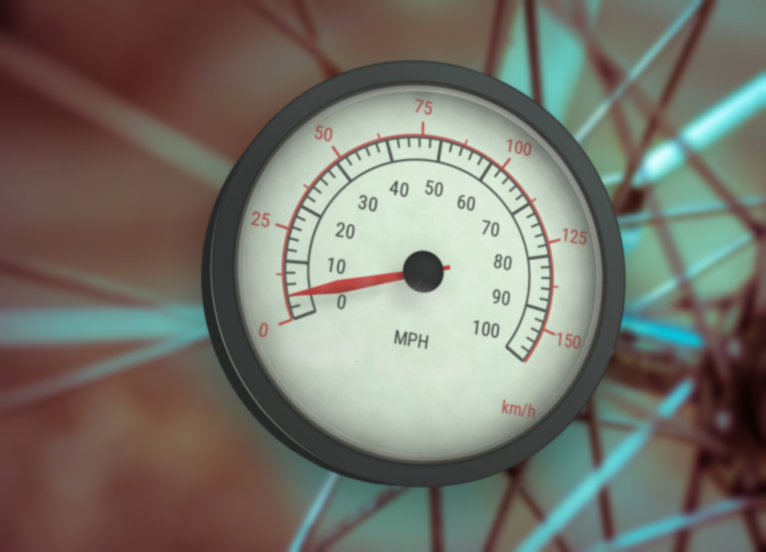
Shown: 4 mph
